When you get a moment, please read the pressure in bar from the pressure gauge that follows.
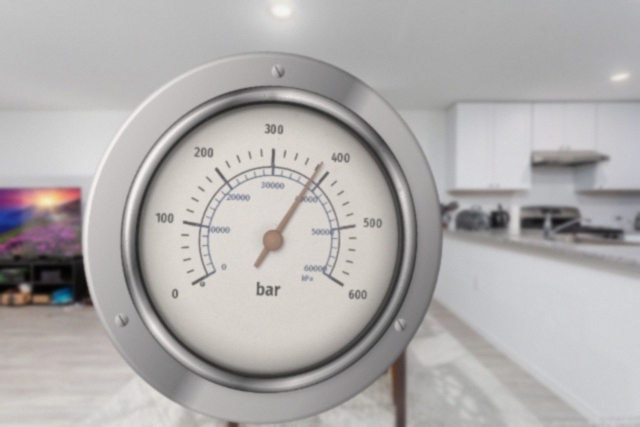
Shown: 380 bar
